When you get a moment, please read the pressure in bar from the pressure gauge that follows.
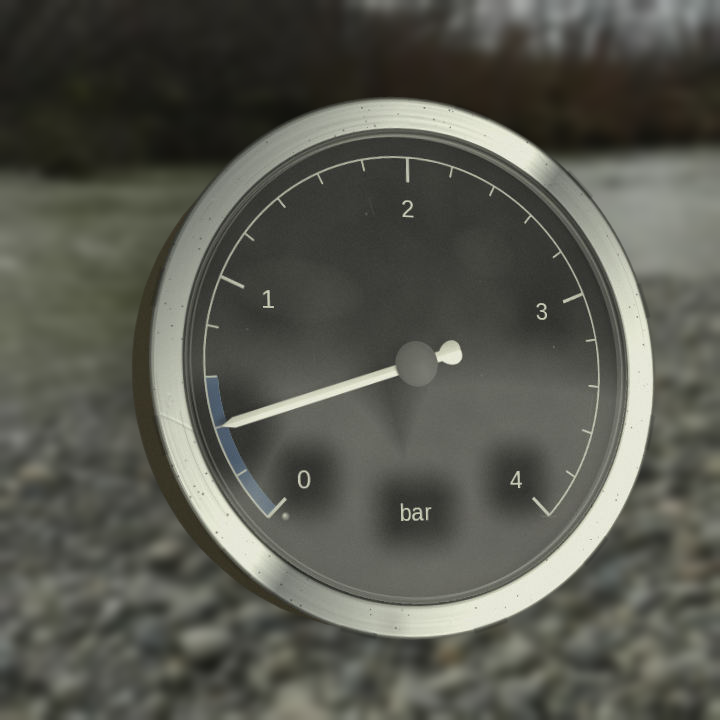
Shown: 0.4 bar
